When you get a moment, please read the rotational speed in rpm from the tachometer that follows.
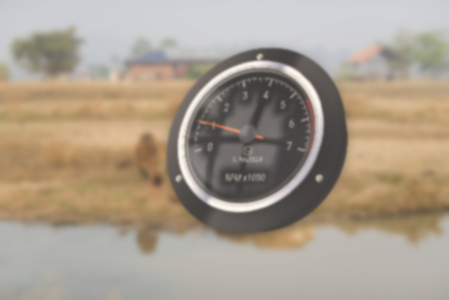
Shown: 1000 rpm
